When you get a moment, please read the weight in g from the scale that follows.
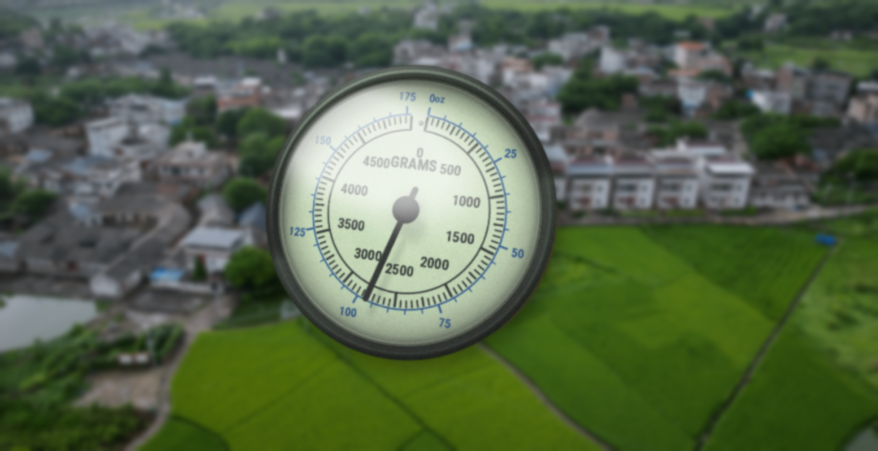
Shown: 2750 g
